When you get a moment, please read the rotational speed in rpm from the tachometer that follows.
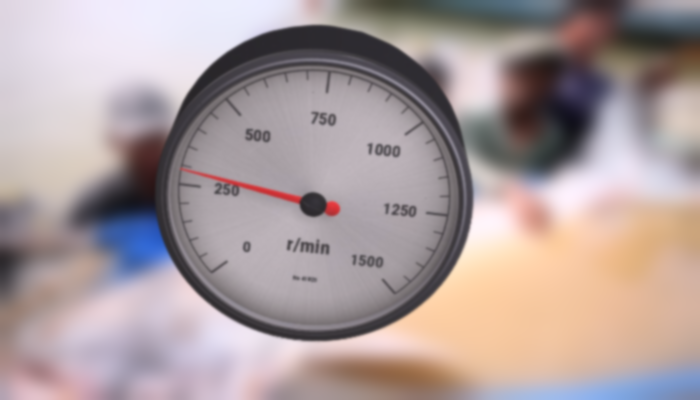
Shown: 300 rpm
